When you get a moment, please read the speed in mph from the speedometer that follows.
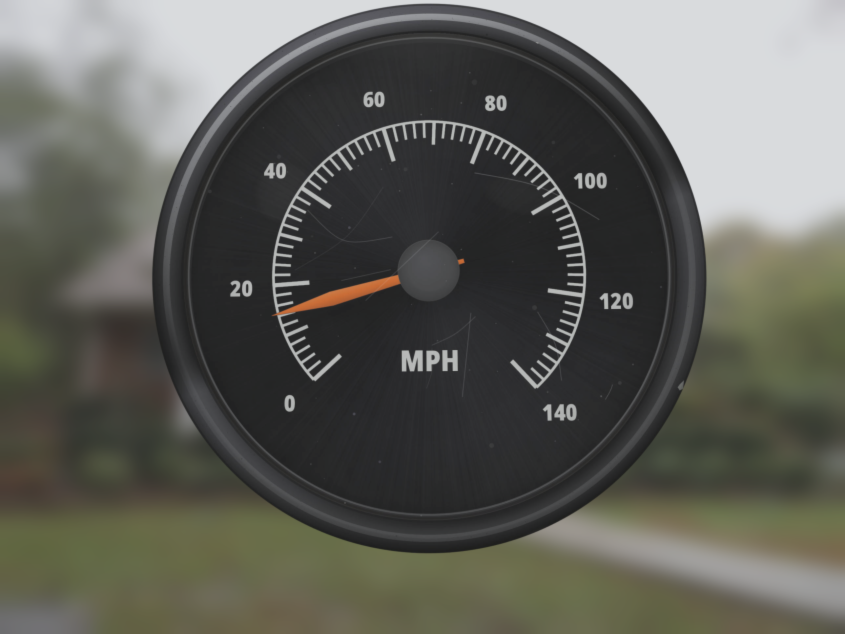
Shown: 14 mph
